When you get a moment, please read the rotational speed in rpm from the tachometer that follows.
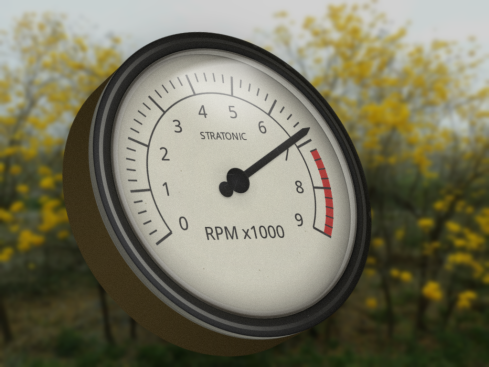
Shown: 6800 rpm
